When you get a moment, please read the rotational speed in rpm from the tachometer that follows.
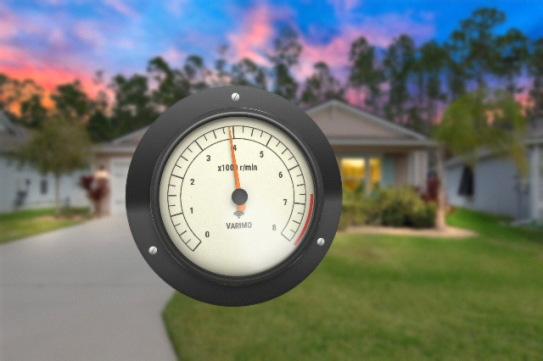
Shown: 3875 rpm
